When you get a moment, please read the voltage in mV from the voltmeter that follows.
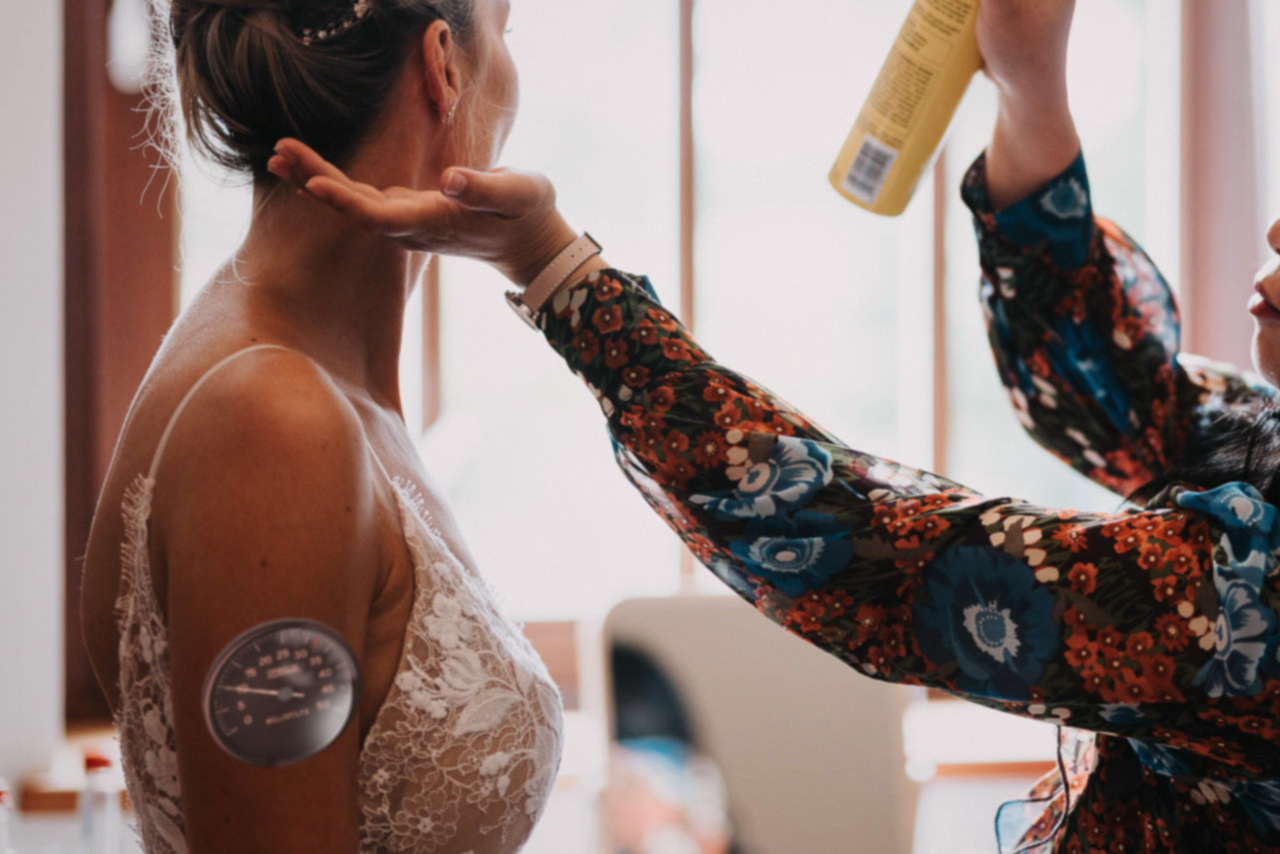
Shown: 10 mV
